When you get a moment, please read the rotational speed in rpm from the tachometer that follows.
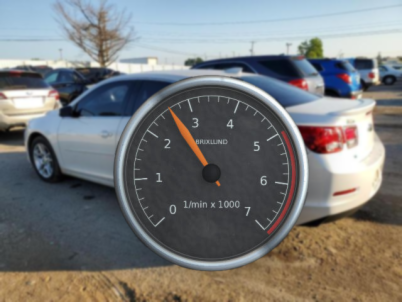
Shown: 2600 rpm
